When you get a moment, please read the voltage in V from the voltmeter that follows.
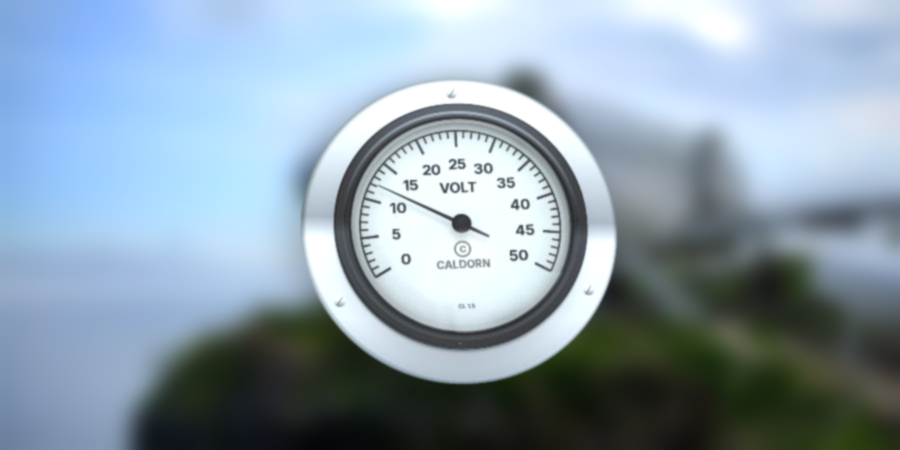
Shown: 12 V
